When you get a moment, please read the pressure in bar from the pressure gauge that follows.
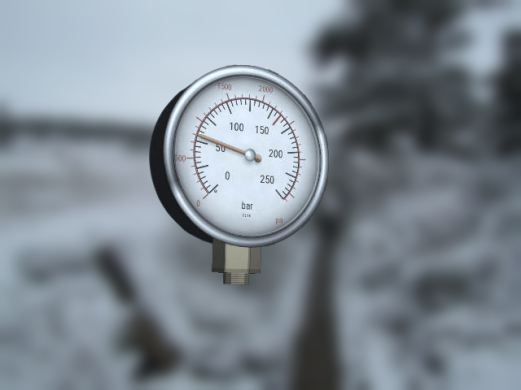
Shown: 55 bar
